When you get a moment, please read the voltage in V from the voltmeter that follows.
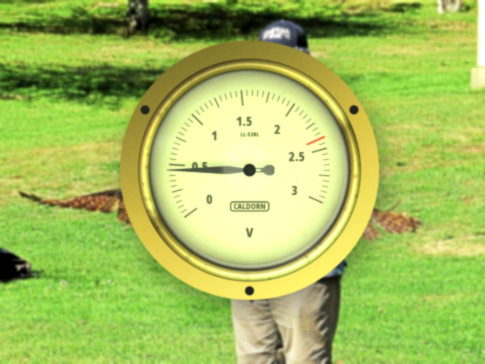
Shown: 0.45 V
